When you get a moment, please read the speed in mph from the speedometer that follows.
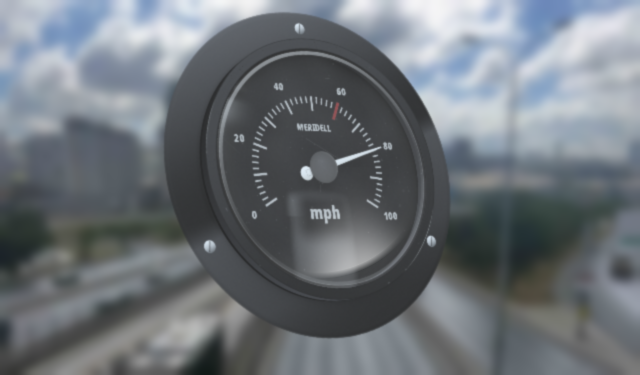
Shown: 80 mph
